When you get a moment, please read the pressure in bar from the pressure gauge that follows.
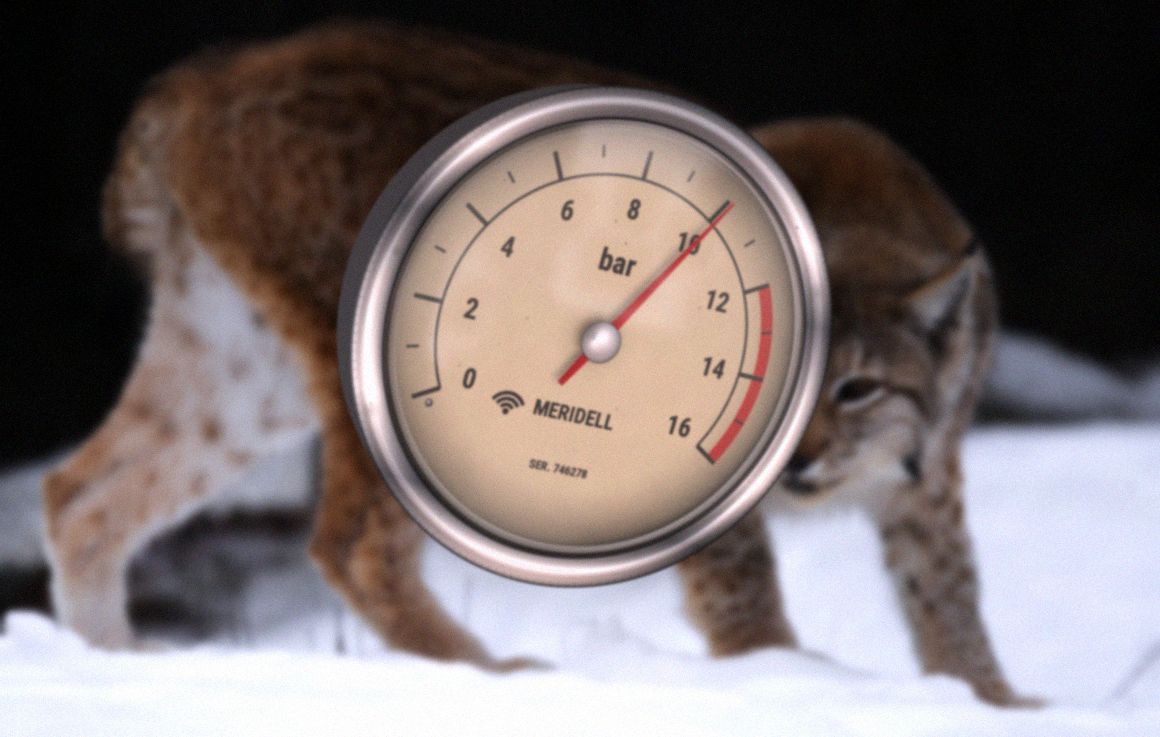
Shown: 10 bar
